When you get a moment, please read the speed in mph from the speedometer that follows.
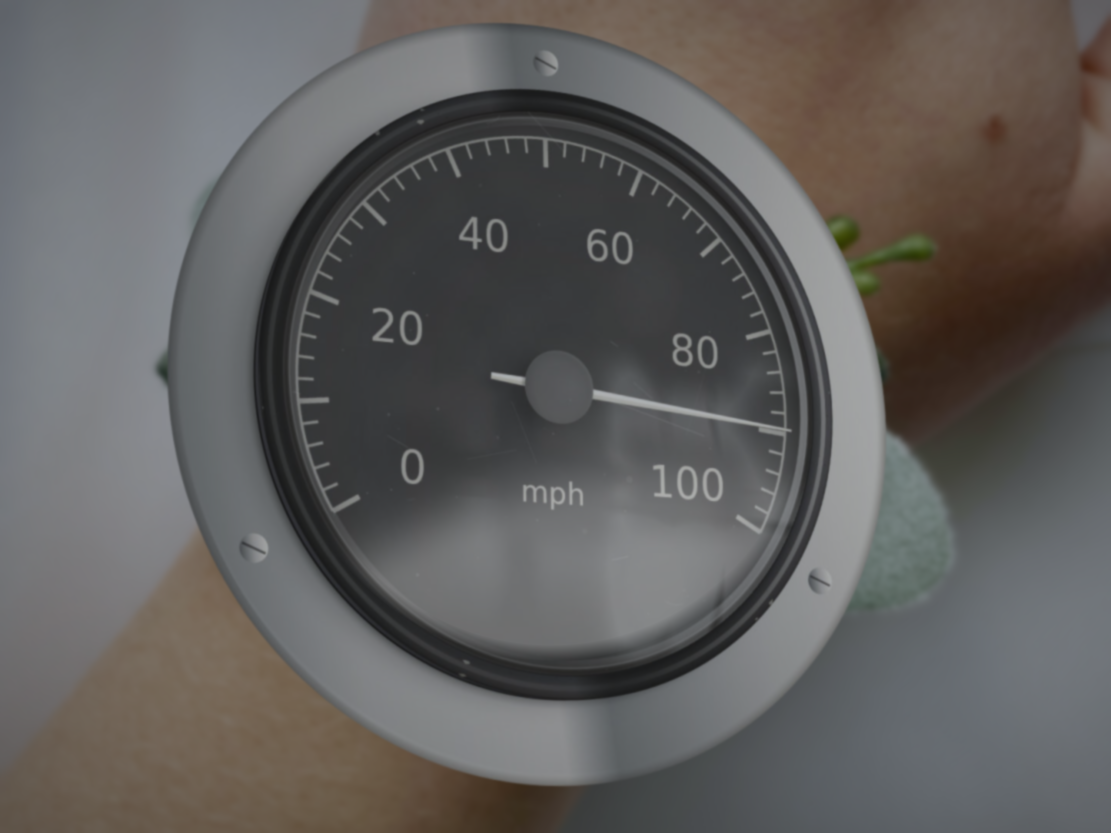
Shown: 90 mph
